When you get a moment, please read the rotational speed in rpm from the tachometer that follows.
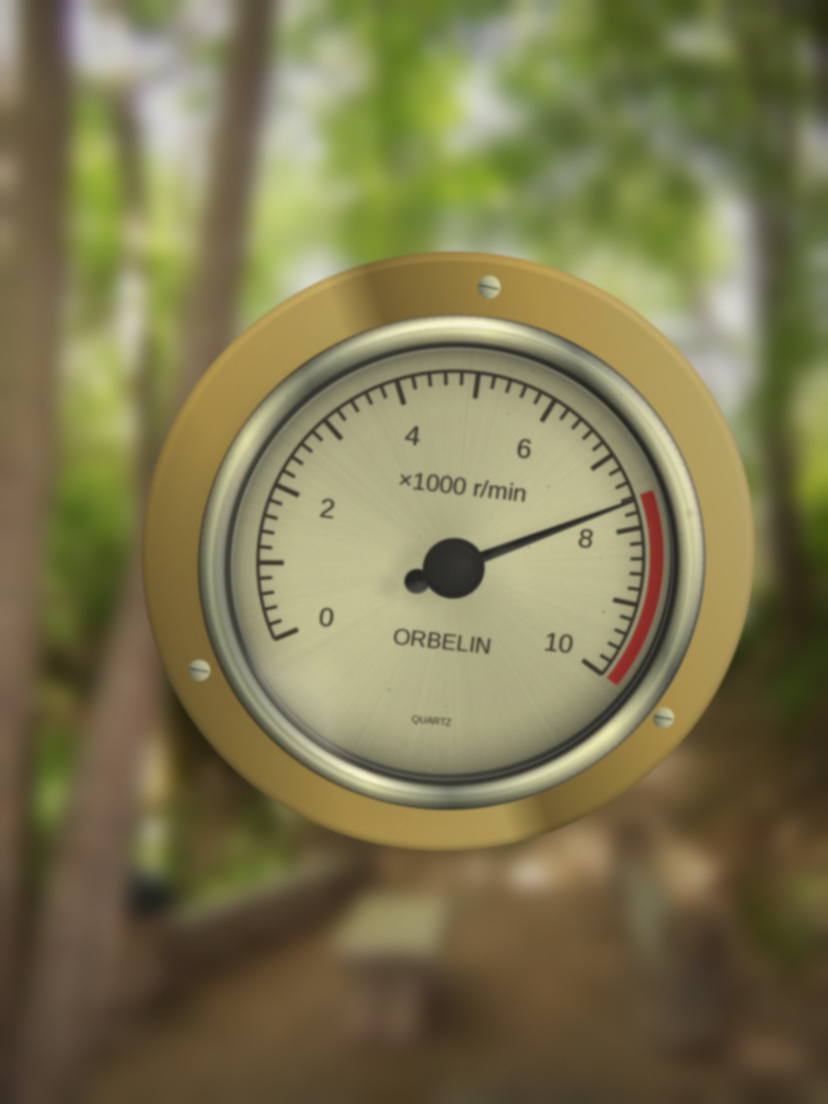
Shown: 7600 rpm
